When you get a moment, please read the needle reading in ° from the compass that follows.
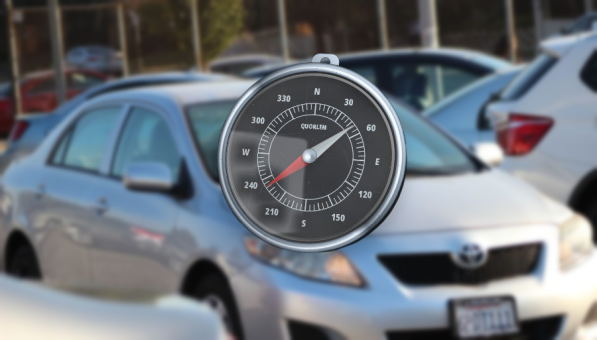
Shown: 230 °
